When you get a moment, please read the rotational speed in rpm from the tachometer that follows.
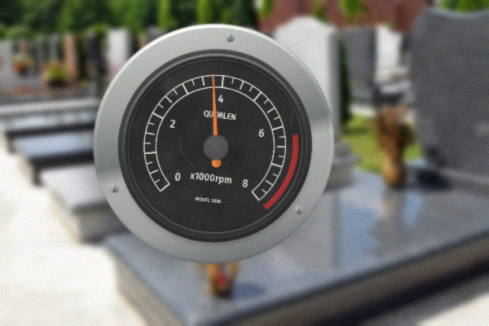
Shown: 3750 rpm
